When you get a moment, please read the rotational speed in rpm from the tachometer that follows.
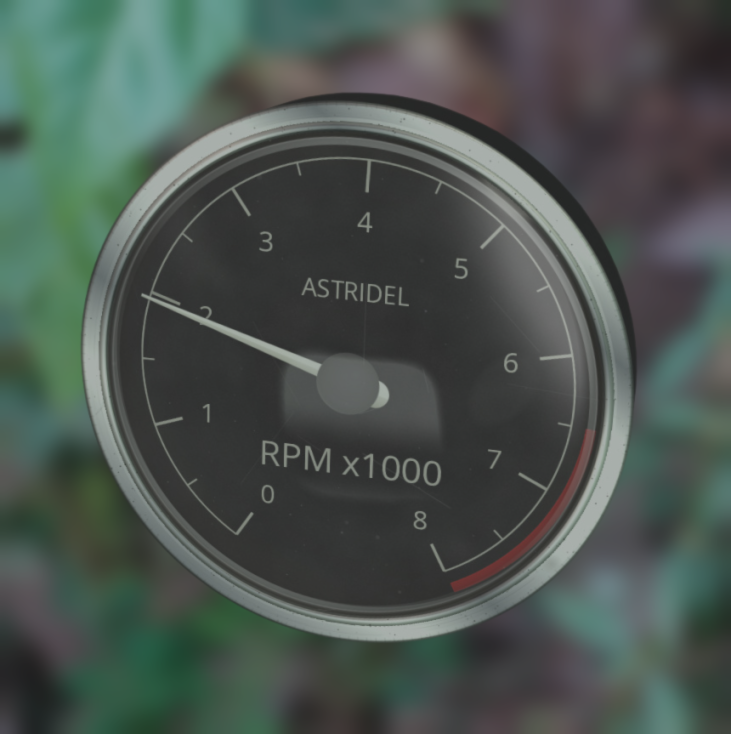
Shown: 2000 rpm
